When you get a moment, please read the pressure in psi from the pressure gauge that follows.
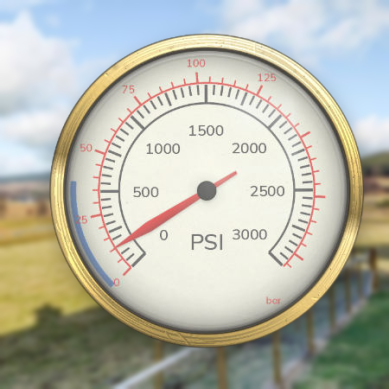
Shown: 150 psi
